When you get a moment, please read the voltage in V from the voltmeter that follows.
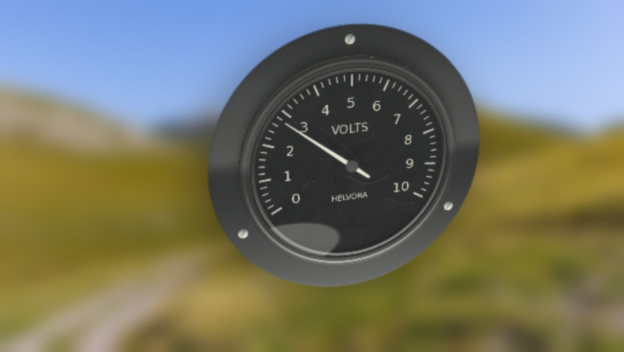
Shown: 2.8 V
